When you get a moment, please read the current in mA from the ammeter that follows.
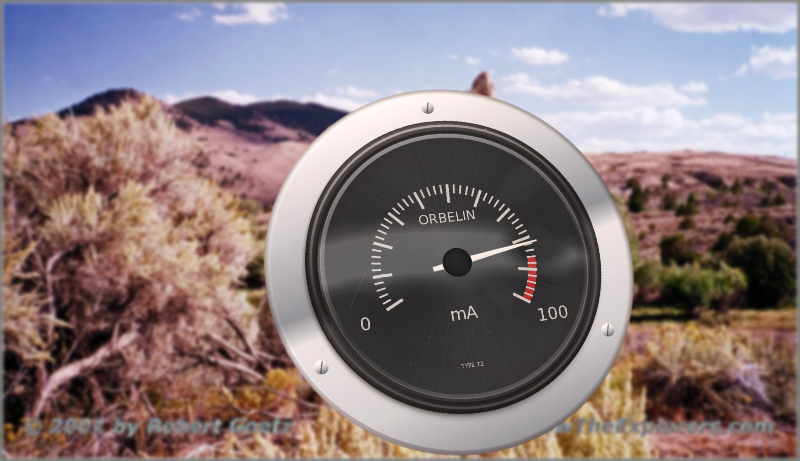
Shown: 82 mA
